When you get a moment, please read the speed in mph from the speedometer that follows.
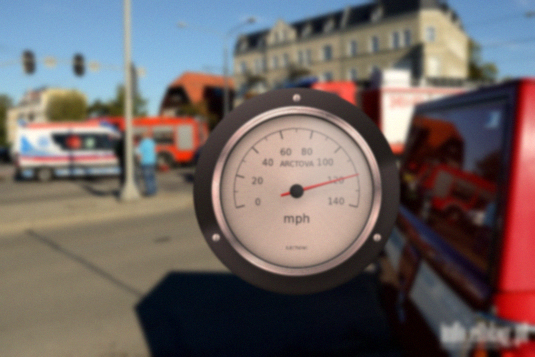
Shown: 120 mph
